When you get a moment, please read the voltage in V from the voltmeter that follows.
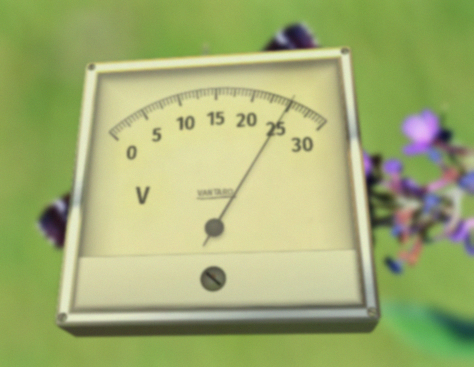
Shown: 25 V
